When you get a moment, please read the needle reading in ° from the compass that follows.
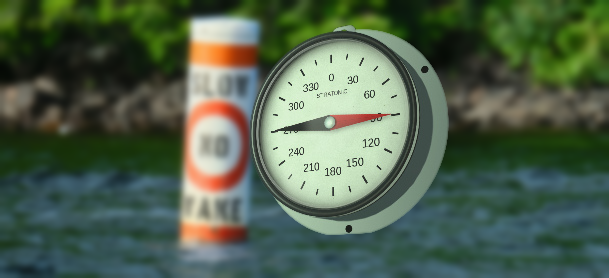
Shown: 90 °
